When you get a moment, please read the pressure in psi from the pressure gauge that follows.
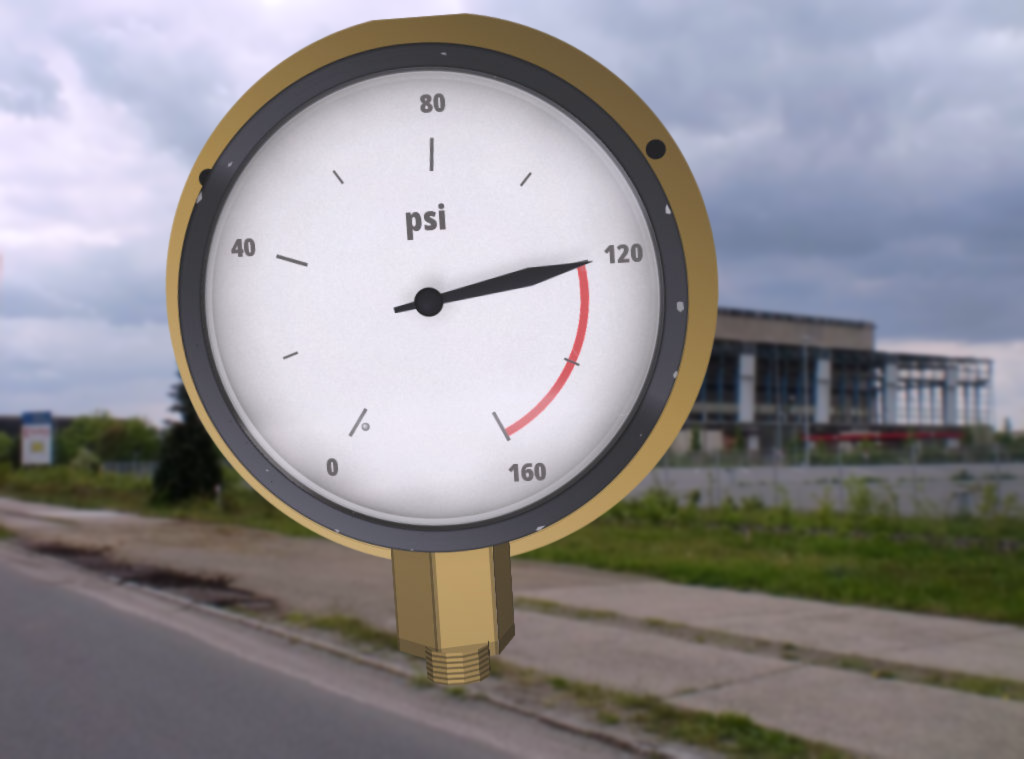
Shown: 120 psi
